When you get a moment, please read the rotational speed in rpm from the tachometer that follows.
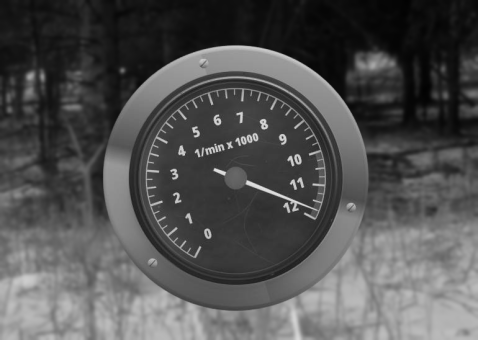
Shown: 11750 rpm
